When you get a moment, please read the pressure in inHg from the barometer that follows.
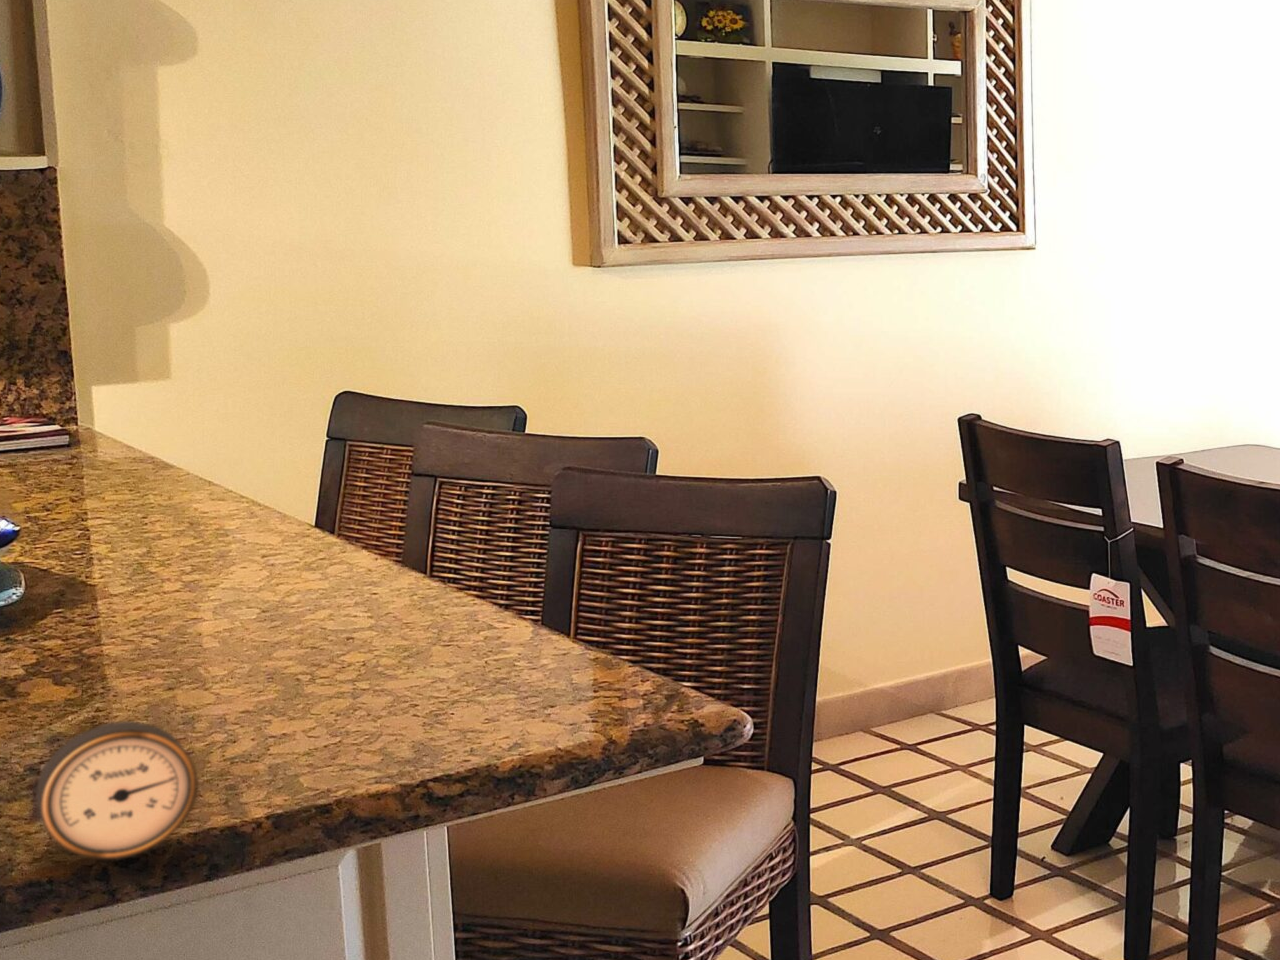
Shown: 30.5 inHg
